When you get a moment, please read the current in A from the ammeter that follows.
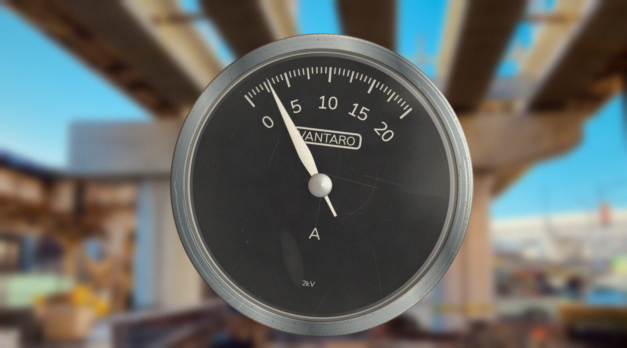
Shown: 3 A
